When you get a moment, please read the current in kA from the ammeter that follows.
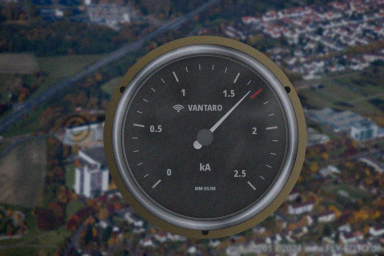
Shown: 1.65 kA
